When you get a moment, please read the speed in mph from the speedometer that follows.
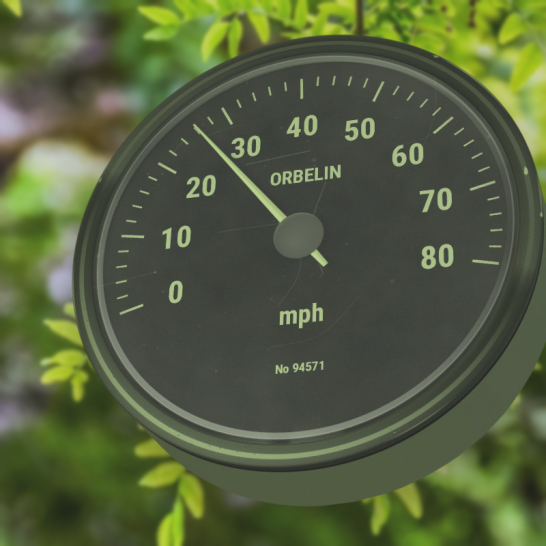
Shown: 26 mph
